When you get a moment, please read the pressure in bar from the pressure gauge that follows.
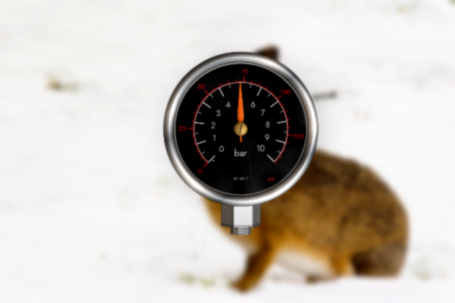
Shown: 5 bar
